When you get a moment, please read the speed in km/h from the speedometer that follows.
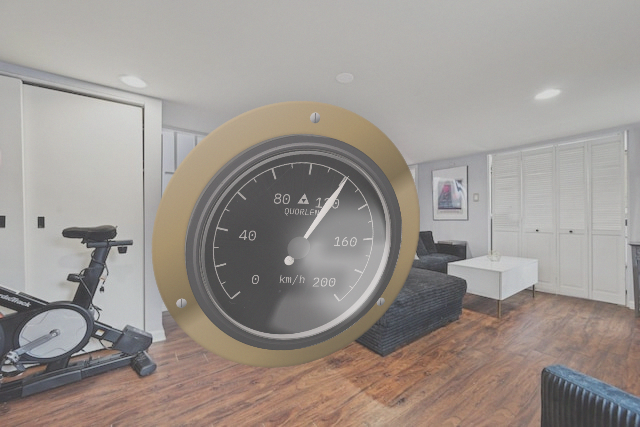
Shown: 120 km/h
